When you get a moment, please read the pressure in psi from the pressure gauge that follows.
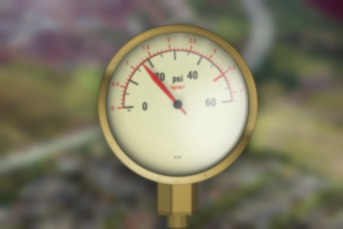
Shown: 17.5 psi
